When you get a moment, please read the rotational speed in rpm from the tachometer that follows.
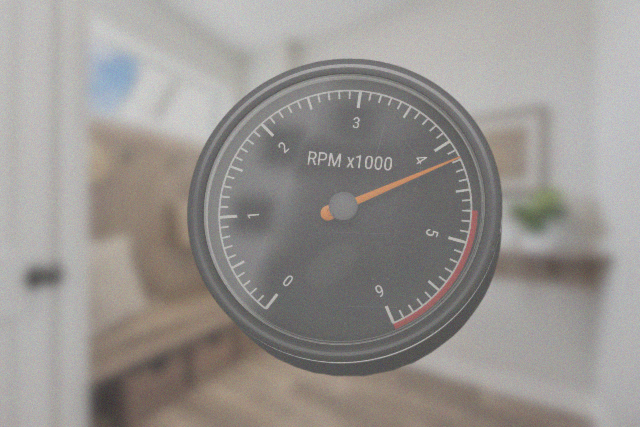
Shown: 4200 rpm
